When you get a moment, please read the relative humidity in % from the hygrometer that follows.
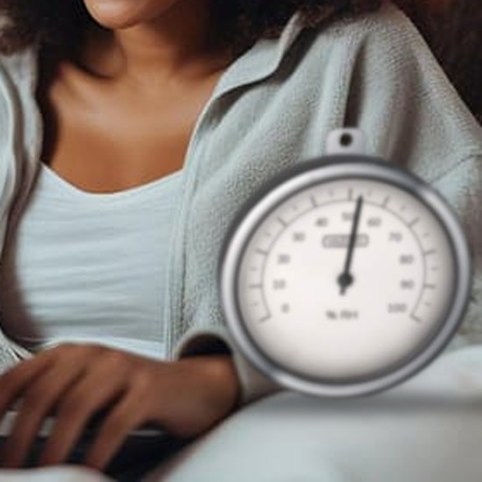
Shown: 52.5 %
